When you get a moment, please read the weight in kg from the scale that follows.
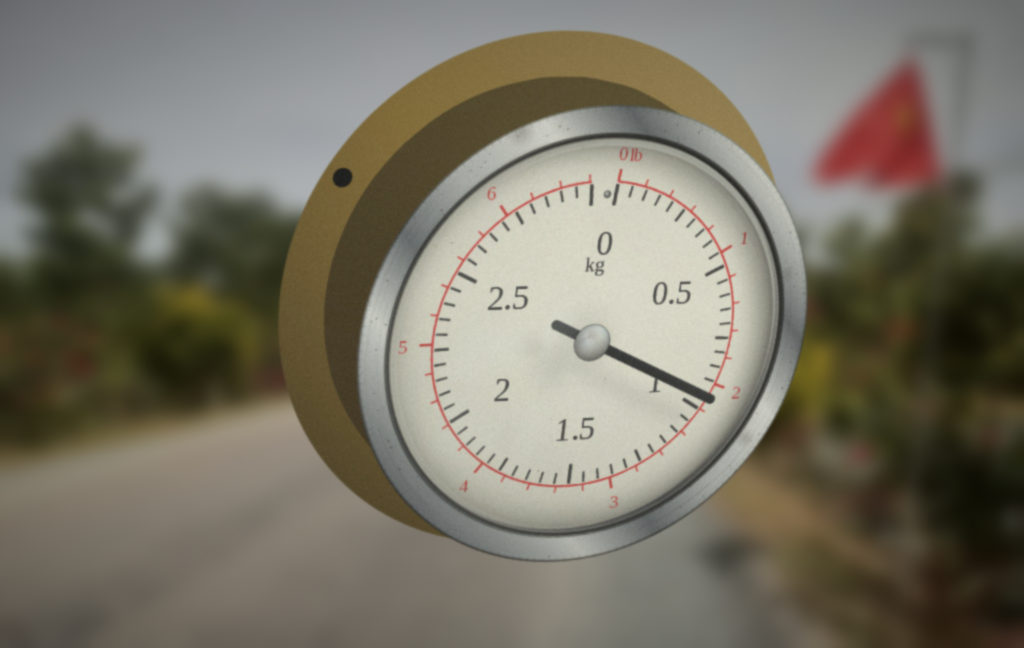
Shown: 0.95 kg
